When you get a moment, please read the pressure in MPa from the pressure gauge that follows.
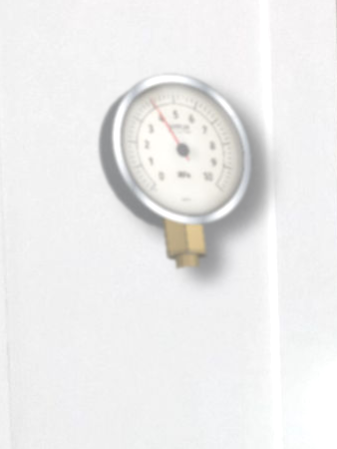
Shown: 4 MPa
